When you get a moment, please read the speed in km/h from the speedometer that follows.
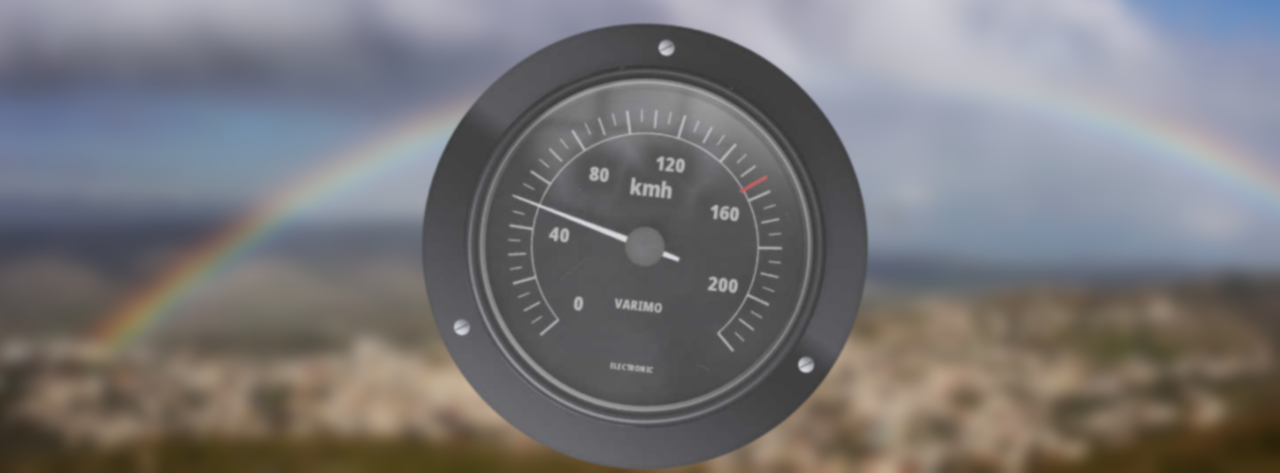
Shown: 50 km/h
